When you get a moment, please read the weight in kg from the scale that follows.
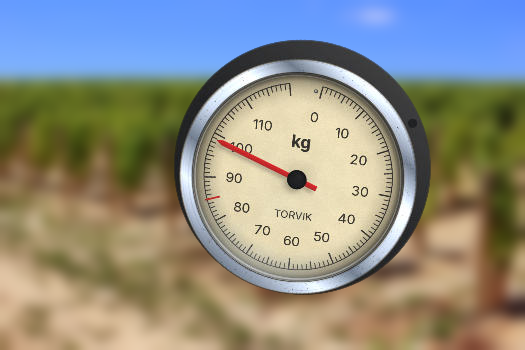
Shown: 99 kg
